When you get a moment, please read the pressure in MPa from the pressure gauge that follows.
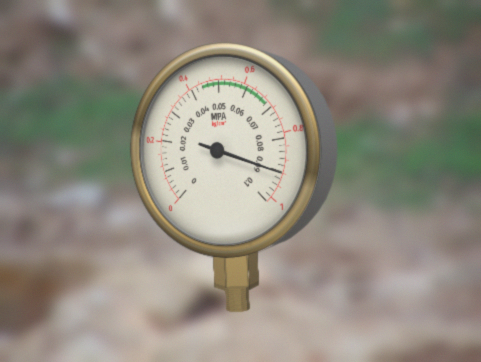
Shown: 0.09 MPa
